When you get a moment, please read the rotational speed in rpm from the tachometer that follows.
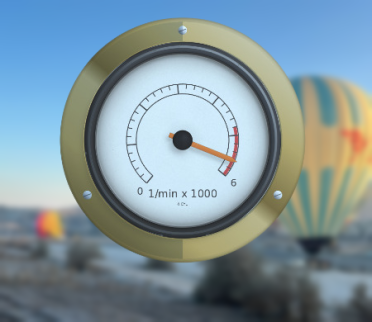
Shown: 5600 rpm
